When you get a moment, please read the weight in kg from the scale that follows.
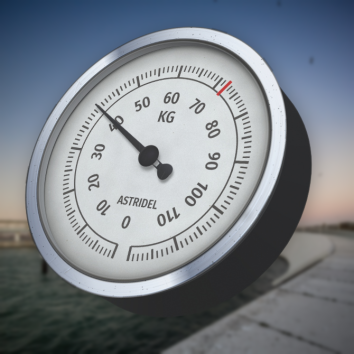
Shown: 40 kg
